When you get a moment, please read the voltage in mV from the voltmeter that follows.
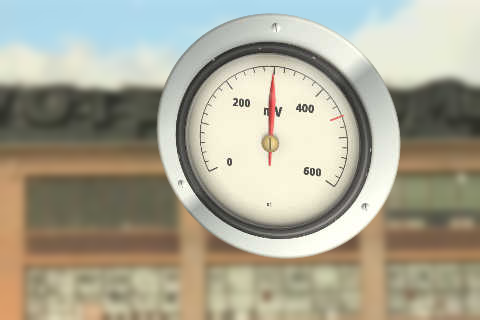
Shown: 300 mV
